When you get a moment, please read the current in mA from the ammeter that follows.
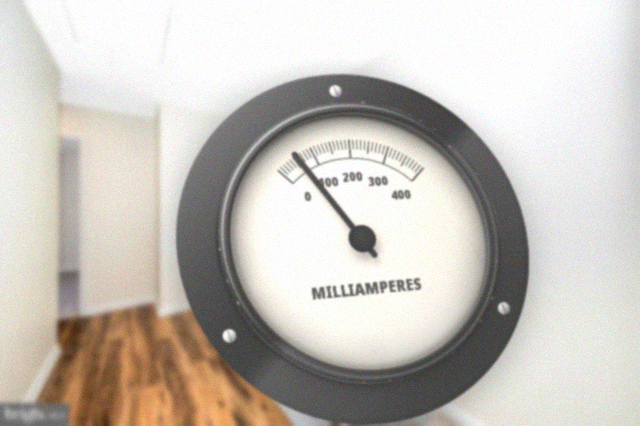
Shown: 50 mA
